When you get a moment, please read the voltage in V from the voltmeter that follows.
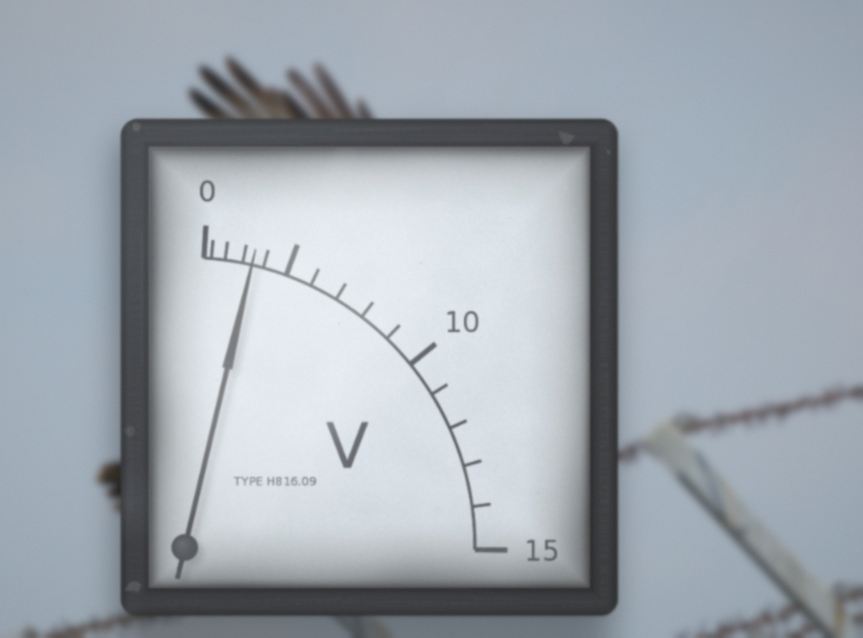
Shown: 3.5 V
